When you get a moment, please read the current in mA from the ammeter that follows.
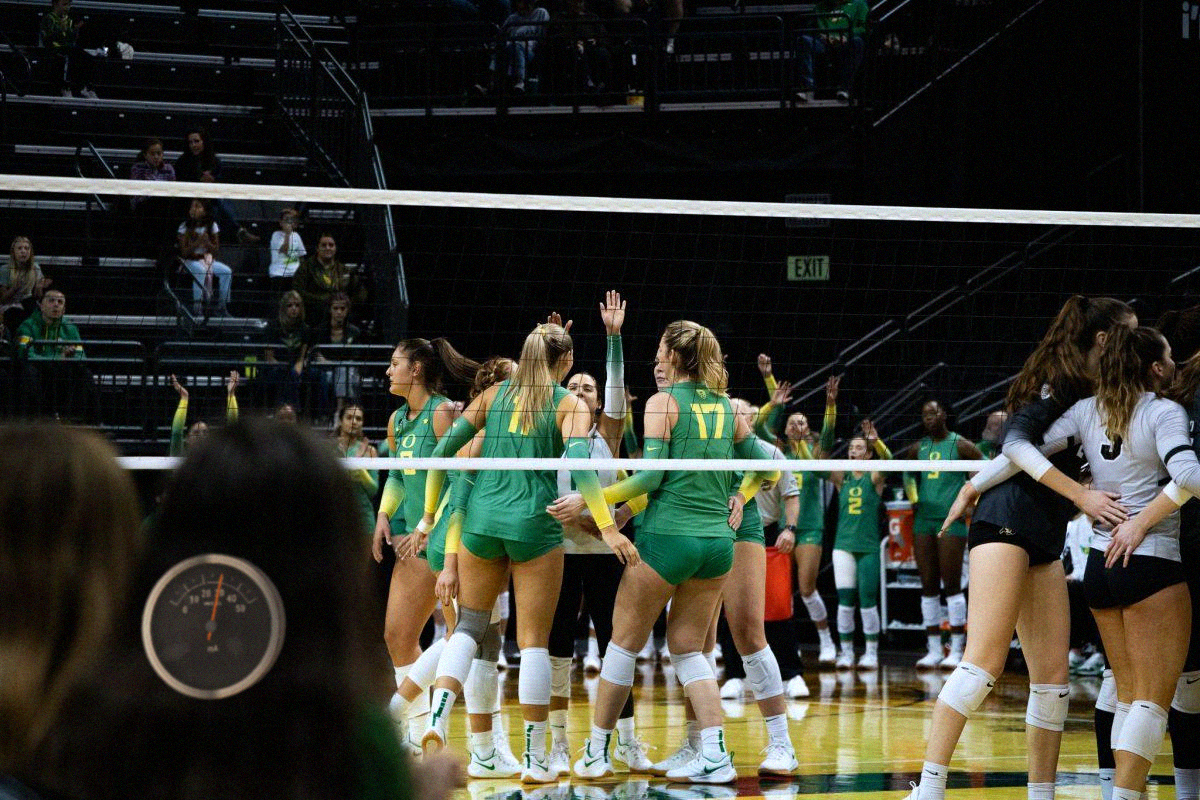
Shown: 30 mA
